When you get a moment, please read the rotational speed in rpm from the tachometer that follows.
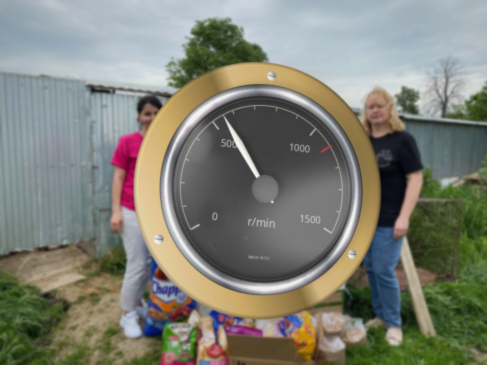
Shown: 550 rpm
